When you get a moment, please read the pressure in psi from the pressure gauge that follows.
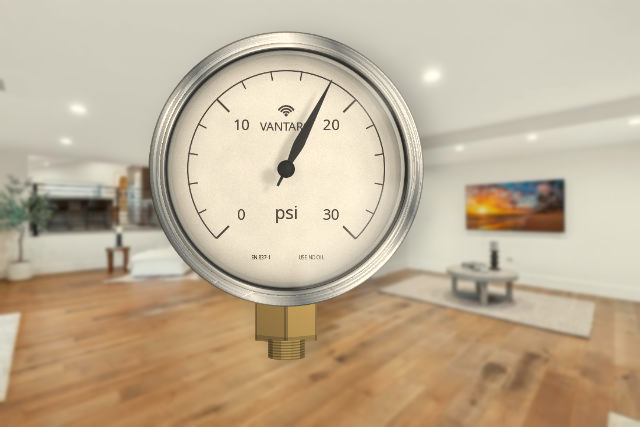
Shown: 18 psi
